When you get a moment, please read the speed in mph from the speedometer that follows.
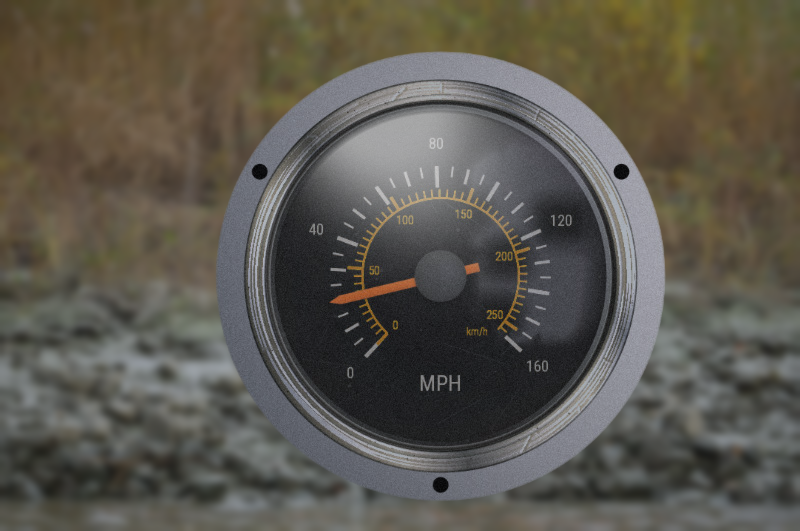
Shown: 20 mph
